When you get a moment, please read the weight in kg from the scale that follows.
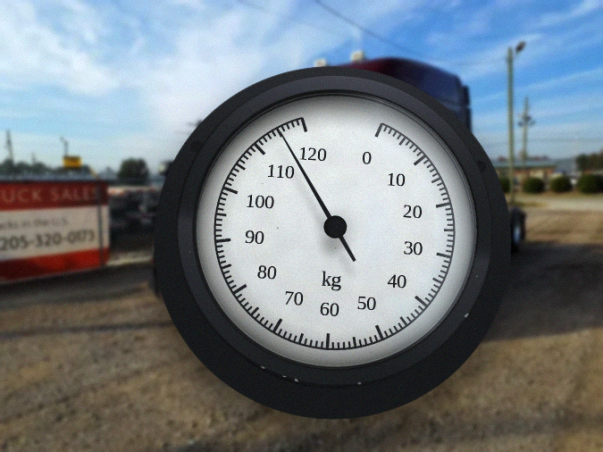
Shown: 115 kg
